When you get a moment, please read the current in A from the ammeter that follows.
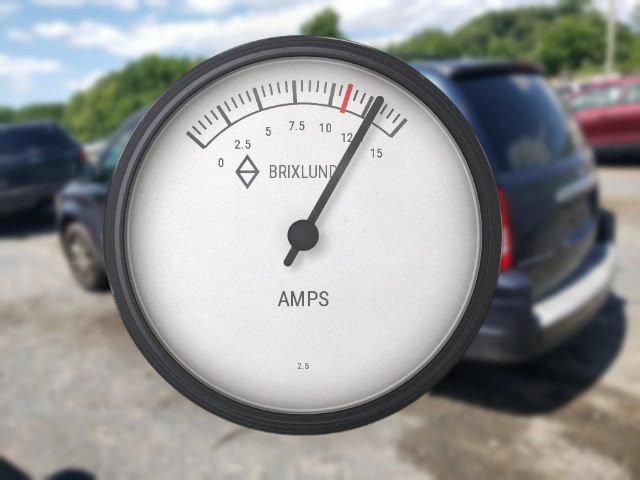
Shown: 13 A
